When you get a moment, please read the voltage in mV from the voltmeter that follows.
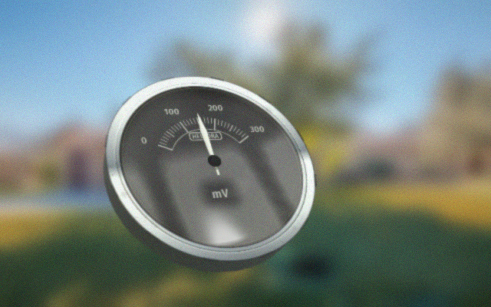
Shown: 150 mV
